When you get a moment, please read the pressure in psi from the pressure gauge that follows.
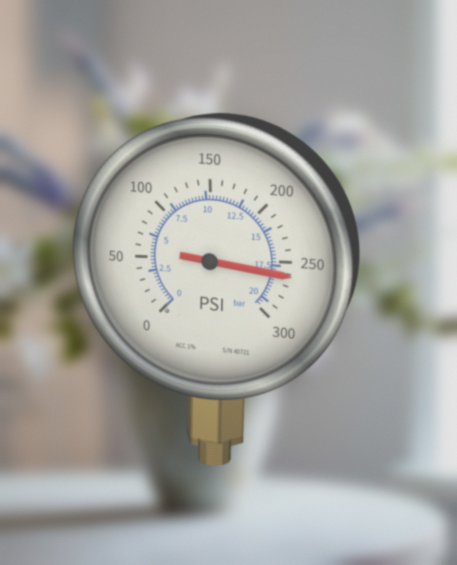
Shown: 260 psi
